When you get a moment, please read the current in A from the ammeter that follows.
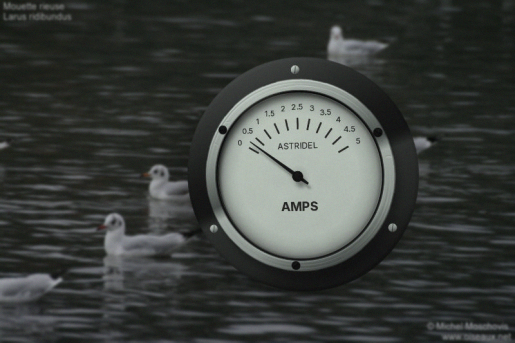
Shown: 0.25 A
